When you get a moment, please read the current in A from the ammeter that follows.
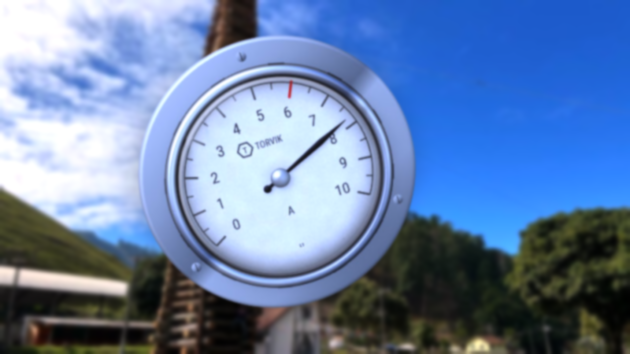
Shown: 7.75 A
